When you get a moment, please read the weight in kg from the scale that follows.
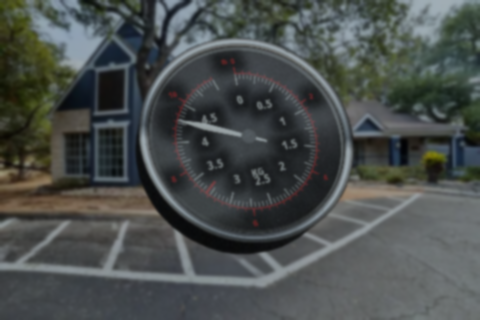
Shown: 4.25 kg
